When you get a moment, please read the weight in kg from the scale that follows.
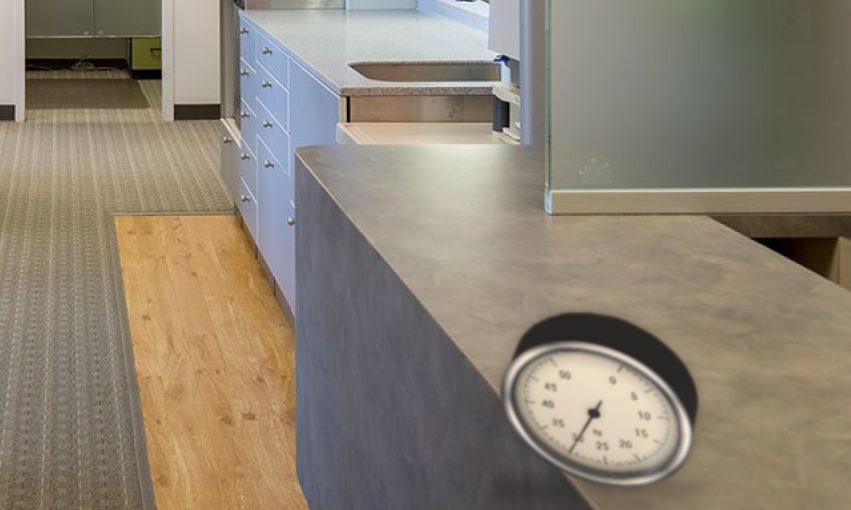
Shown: 30 kg
